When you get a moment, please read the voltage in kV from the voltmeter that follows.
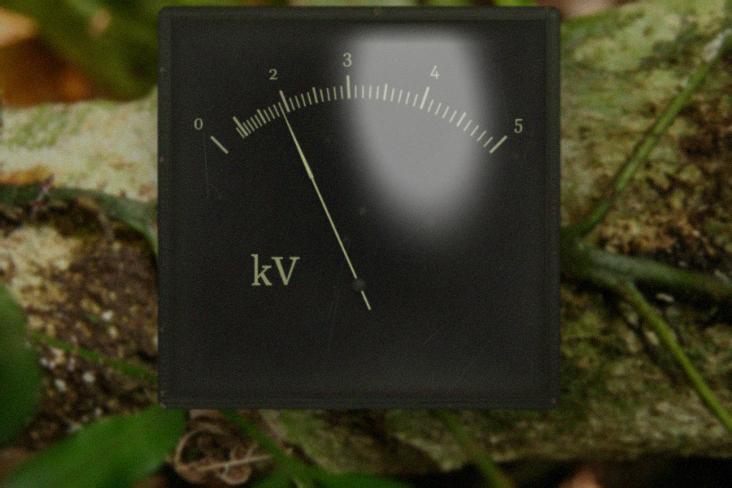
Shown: 1.9 kV
